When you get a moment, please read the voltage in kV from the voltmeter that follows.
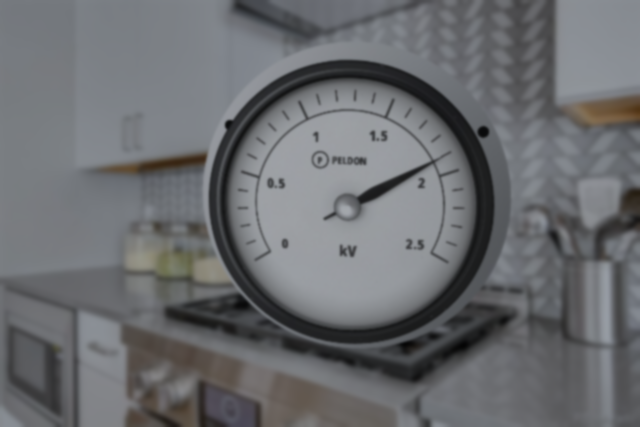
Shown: 1.9 kV
